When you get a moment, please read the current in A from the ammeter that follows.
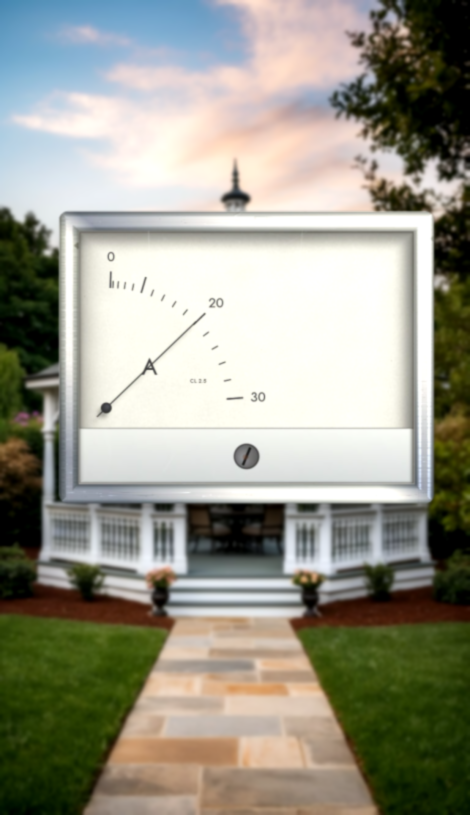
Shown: 20 A
